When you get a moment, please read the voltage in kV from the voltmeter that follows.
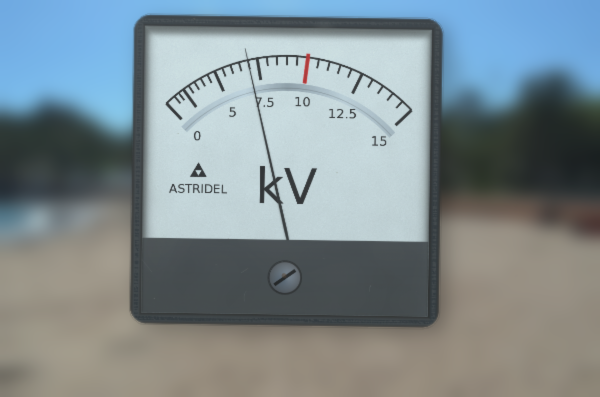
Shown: 7 kV
